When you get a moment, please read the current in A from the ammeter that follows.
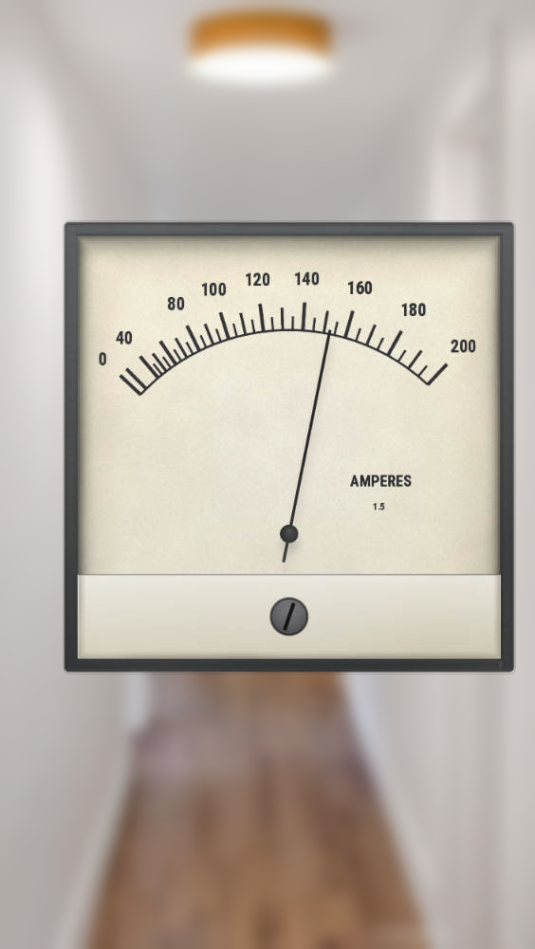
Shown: 152.5 A
